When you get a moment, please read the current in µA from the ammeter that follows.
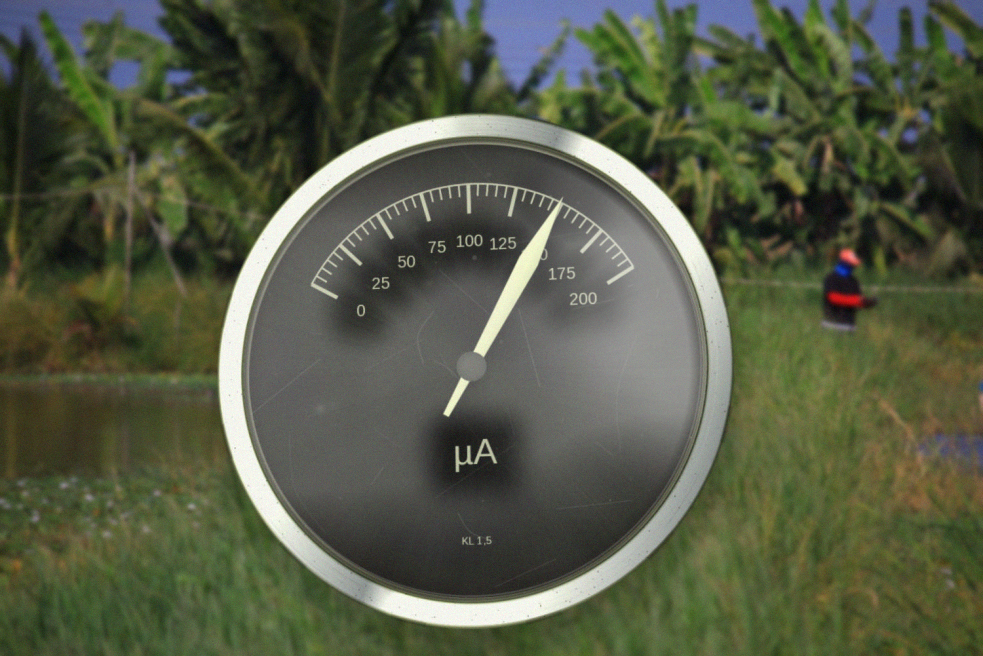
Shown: 150 µA
